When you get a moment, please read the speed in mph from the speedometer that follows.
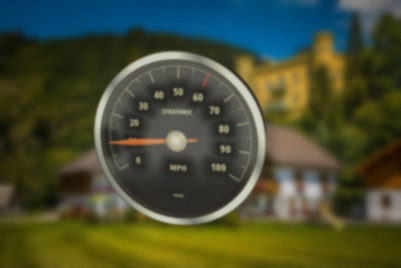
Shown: 10 mph
